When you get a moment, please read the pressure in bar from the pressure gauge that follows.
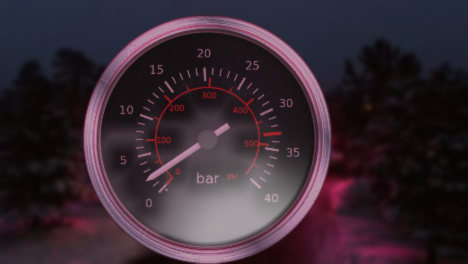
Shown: 2 bar
